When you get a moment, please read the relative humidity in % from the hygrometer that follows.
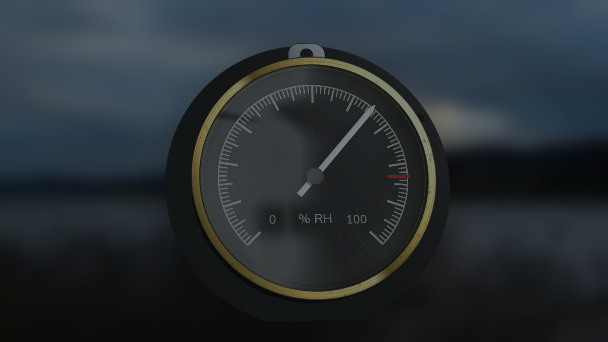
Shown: 65 %
